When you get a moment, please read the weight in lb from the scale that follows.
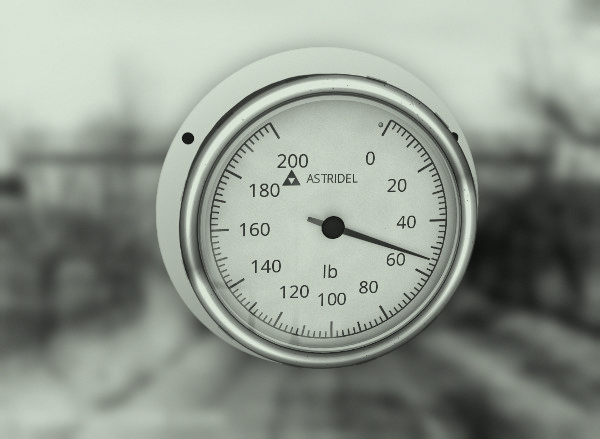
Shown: 54 lb
